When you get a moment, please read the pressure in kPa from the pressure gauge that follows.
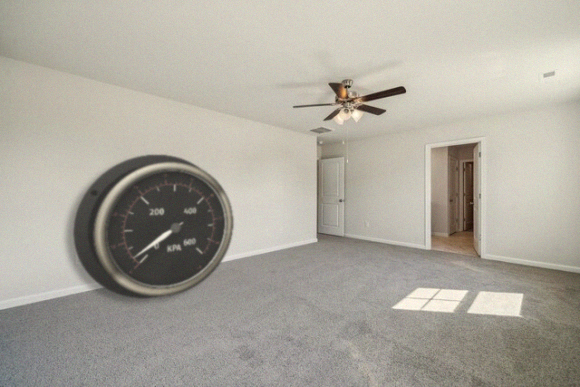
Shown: 25 kPa
